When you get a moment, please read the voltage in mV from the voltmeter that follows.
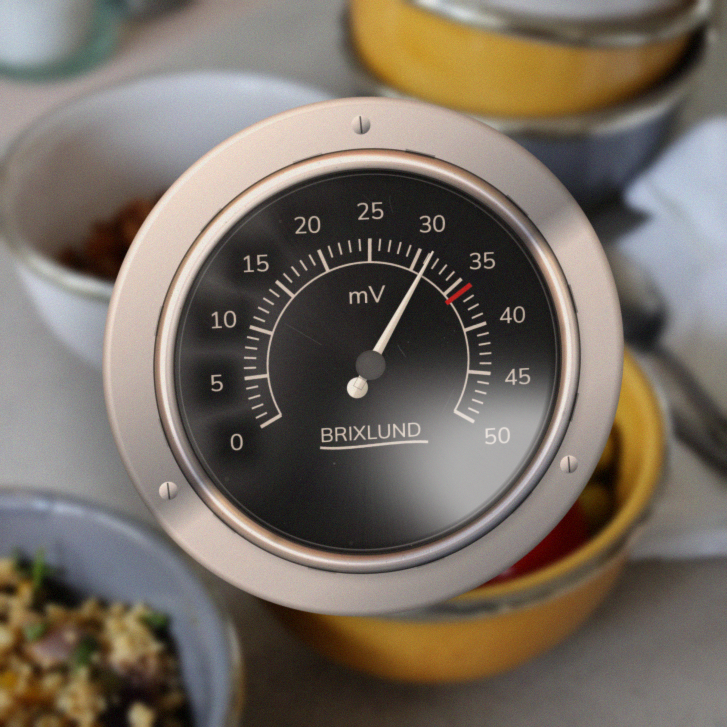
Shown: 31 mV
